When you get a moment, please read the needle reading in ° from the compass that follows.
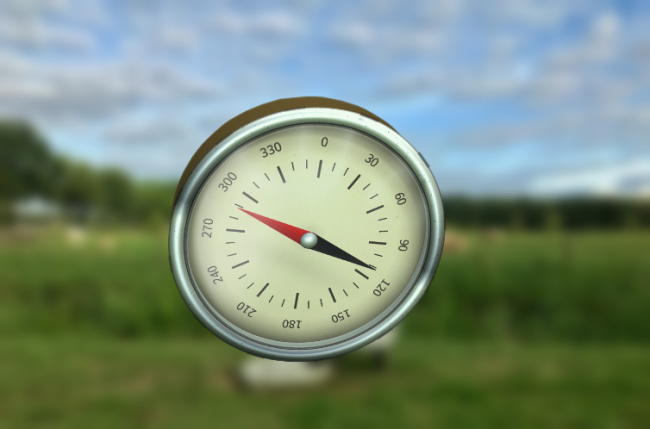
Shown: 290 °
